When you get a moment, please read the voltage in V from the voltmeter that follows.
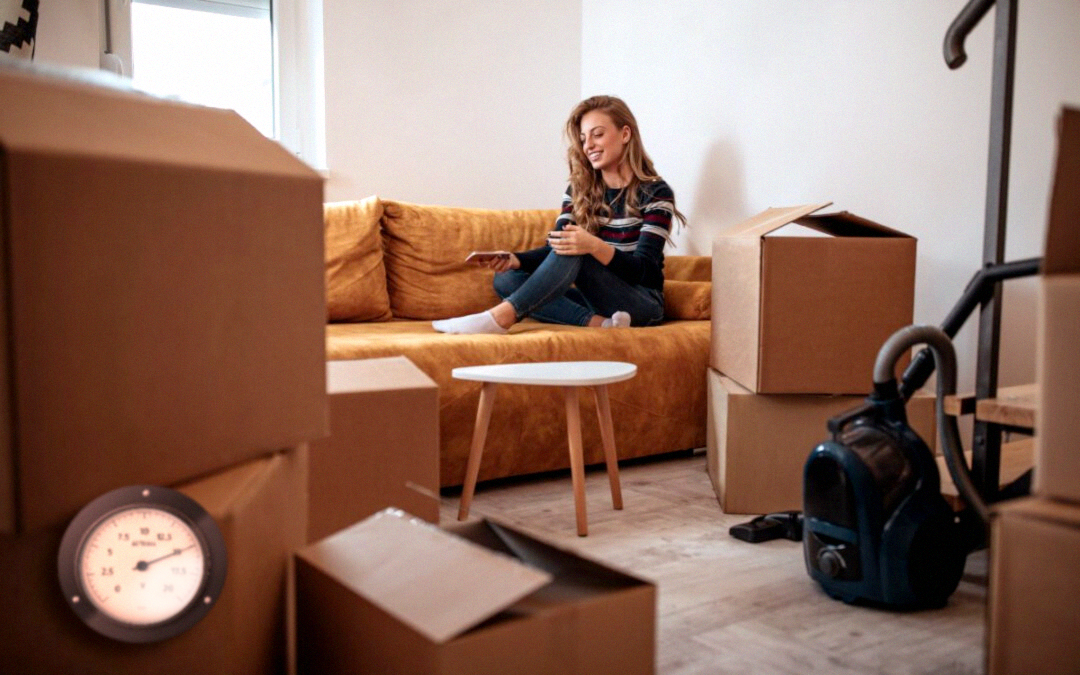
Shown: 15 V
